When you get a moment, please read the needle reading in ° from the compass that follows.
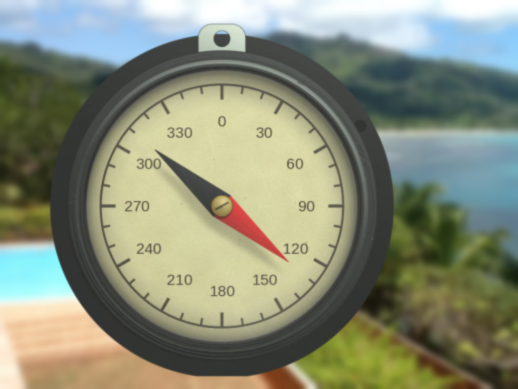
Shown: 130 °
